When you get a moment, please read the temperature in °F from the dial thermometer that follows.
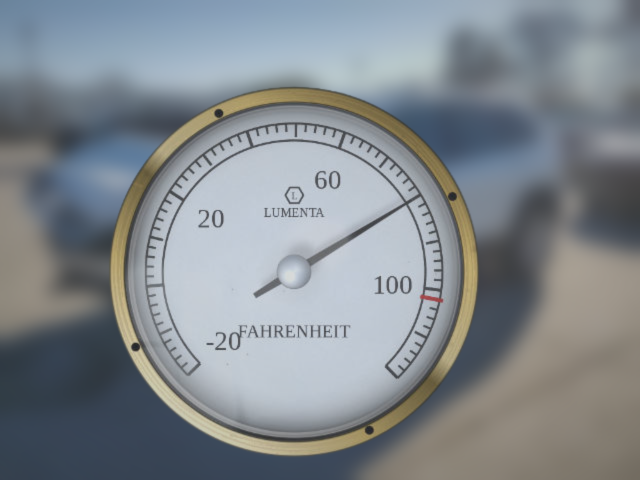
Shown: 80 °F
